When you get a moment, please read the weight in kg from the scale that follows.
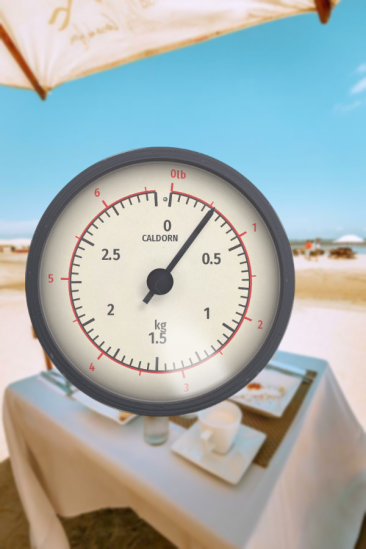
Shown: 0.25 kg
